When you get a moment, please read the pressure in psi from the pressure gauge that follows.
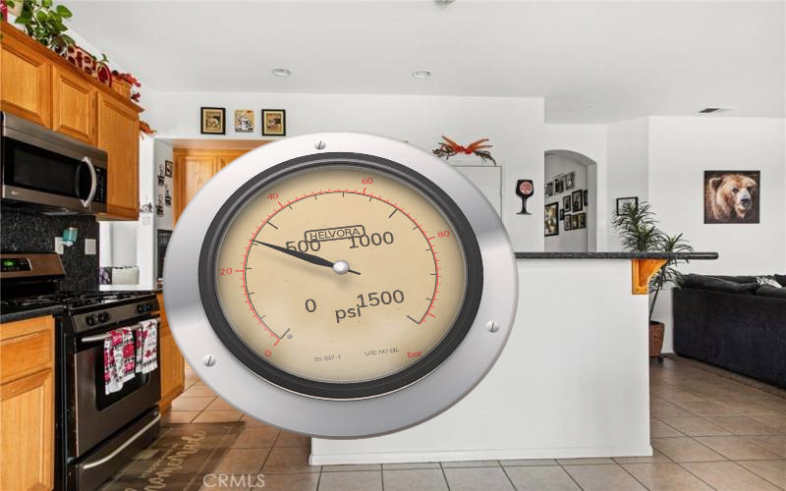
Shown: 400 psi
